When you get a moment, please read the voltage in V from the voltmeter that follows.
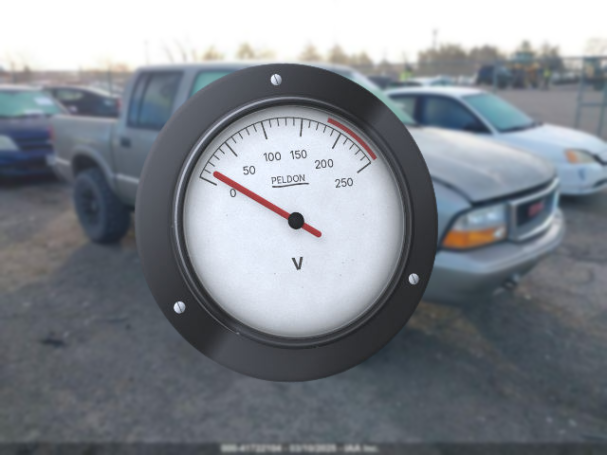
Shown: 10 V
